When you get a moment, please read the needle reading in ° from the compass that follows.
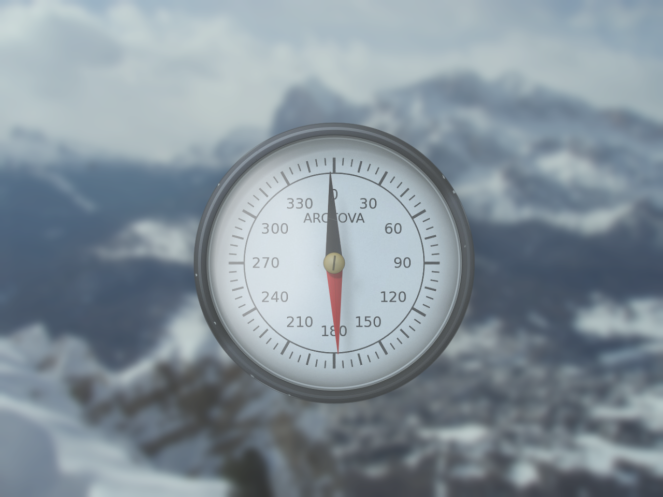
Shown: 177.5 °
